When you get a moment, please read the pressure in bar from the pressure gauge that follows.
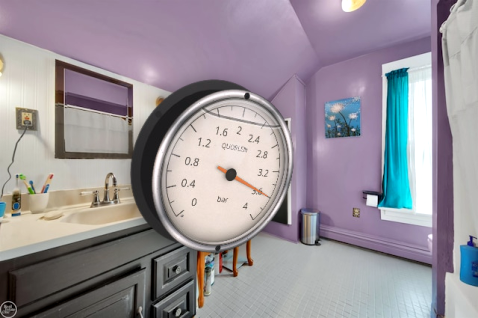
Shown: 3.6 bar
